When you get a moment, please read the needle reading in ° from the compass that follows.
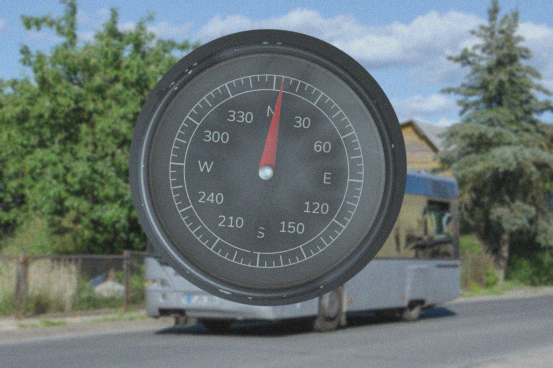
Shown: 5 °
